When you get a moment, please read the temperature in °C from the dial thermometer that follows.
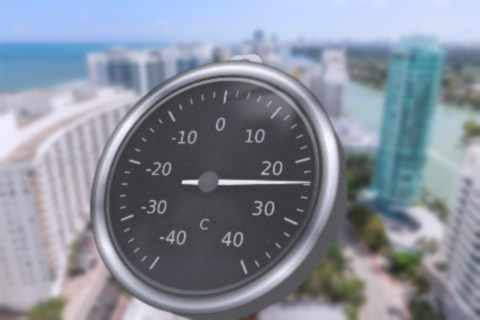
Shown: 24 °C
